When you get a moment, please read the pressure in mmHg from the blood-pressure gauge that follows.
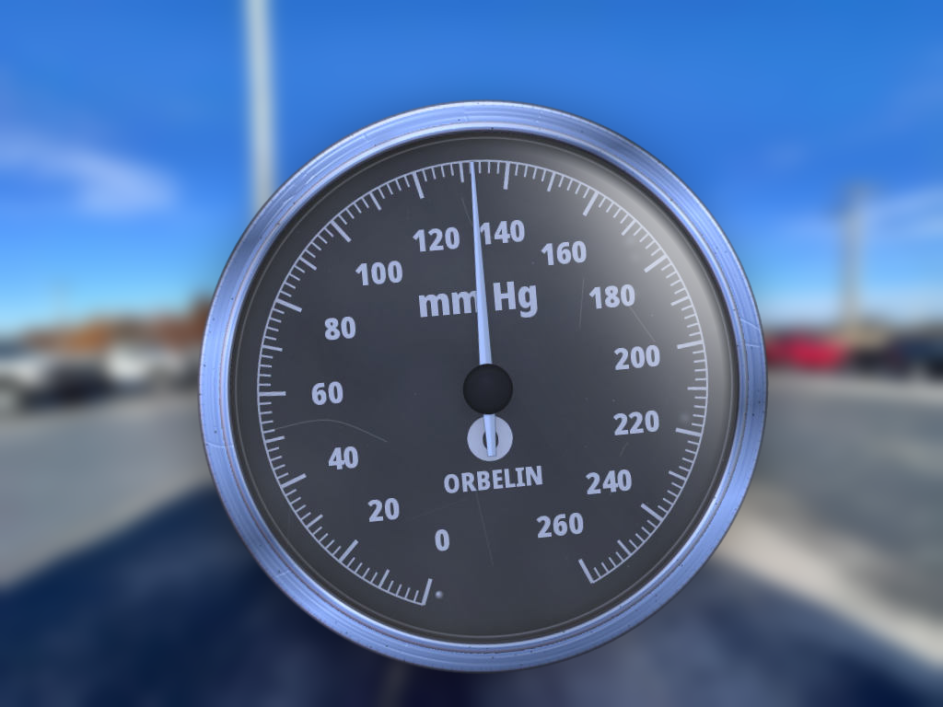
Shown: 132 mmHg
